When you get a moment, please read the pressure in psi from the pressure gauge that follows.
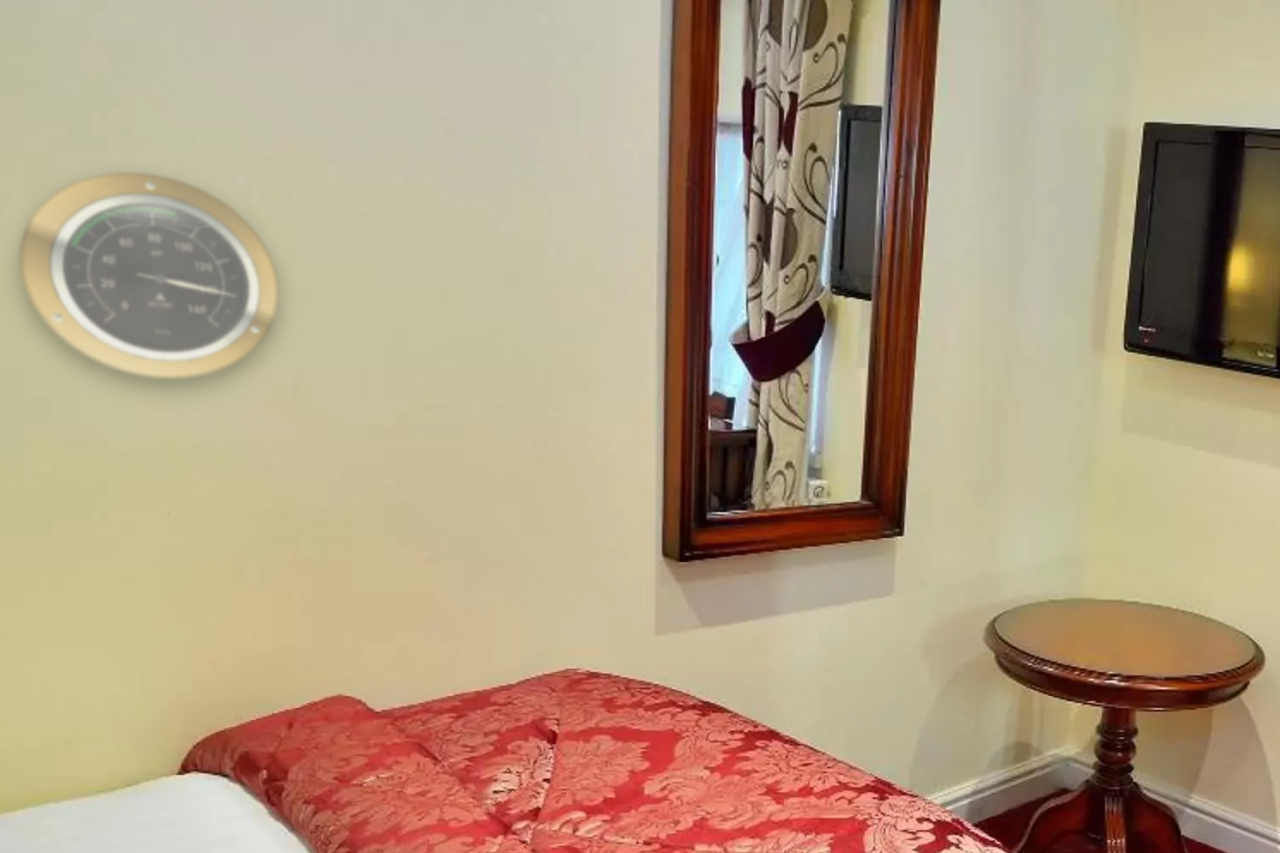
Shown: 140 psi
